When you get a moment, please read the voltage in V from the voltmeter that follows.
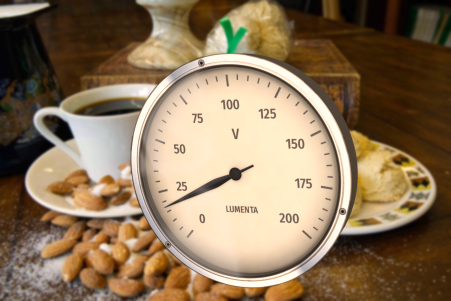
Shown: 17.5 V
